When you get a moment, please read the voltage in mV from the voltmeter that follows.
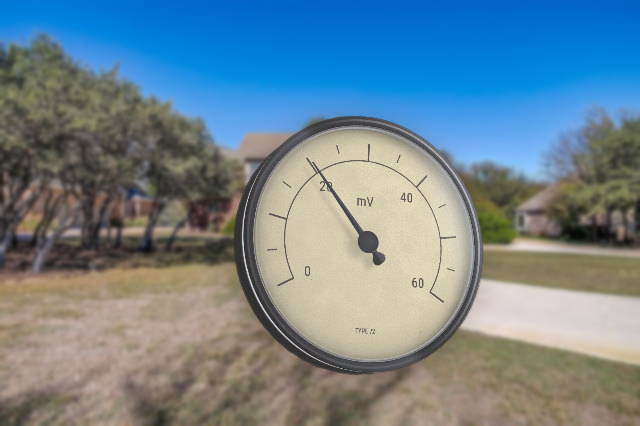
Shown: 20 mV
